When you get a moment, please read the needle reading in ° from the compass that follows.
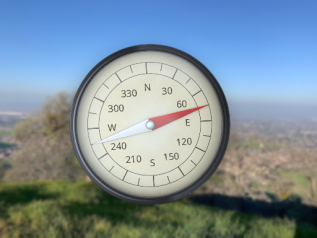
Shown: 75 °
